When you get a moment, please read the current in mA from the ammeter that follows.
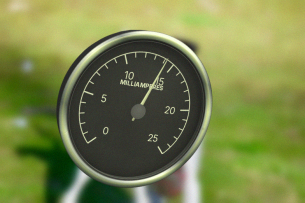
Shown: 14 mA
